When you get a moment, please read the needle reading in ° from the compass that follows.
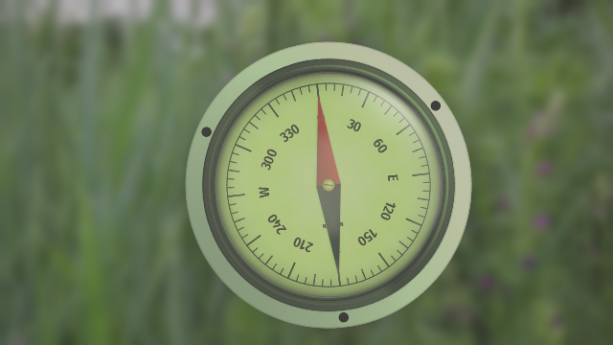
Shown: 0 °
